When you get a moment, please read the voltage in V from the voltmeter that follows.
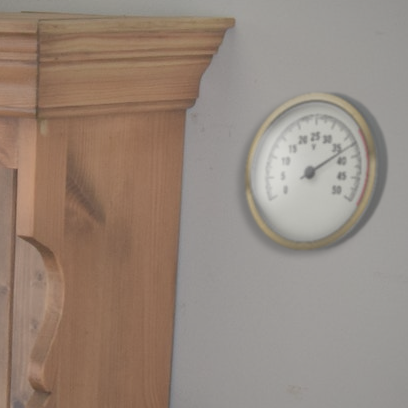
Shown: 37.5 V
